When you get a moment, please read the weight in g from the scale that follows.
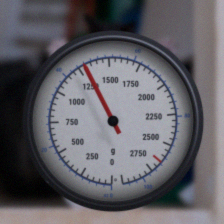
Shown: 1300 g
